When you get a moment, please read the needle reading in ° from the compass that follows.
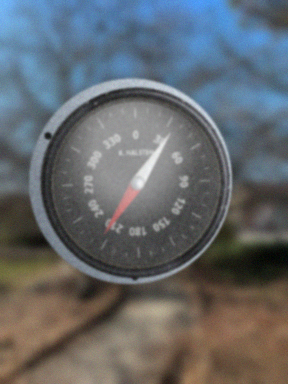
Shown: 215 °
